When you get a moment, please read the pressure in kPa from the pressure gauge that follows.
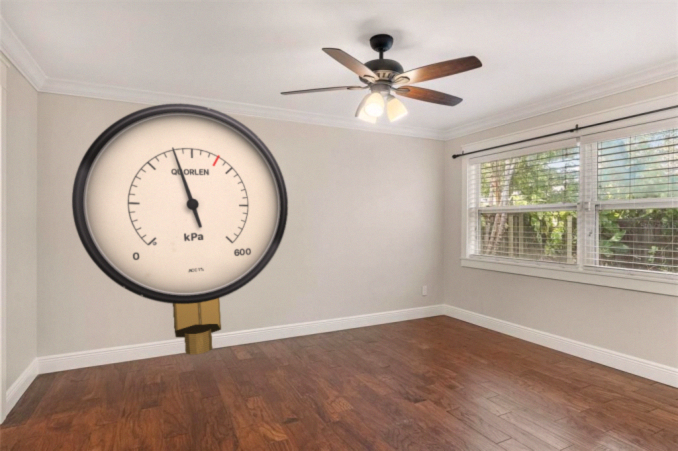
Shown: 260 kPa
